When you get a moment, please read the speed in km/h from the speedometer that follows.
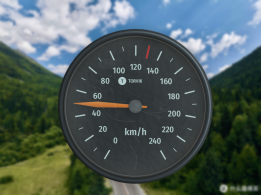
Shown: 50 km/h
